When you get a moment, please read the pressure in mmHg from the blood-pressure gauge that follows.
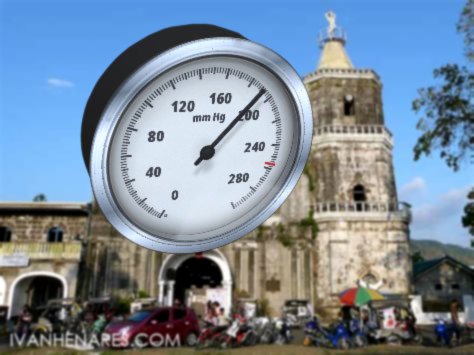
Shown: 190 mmHg
